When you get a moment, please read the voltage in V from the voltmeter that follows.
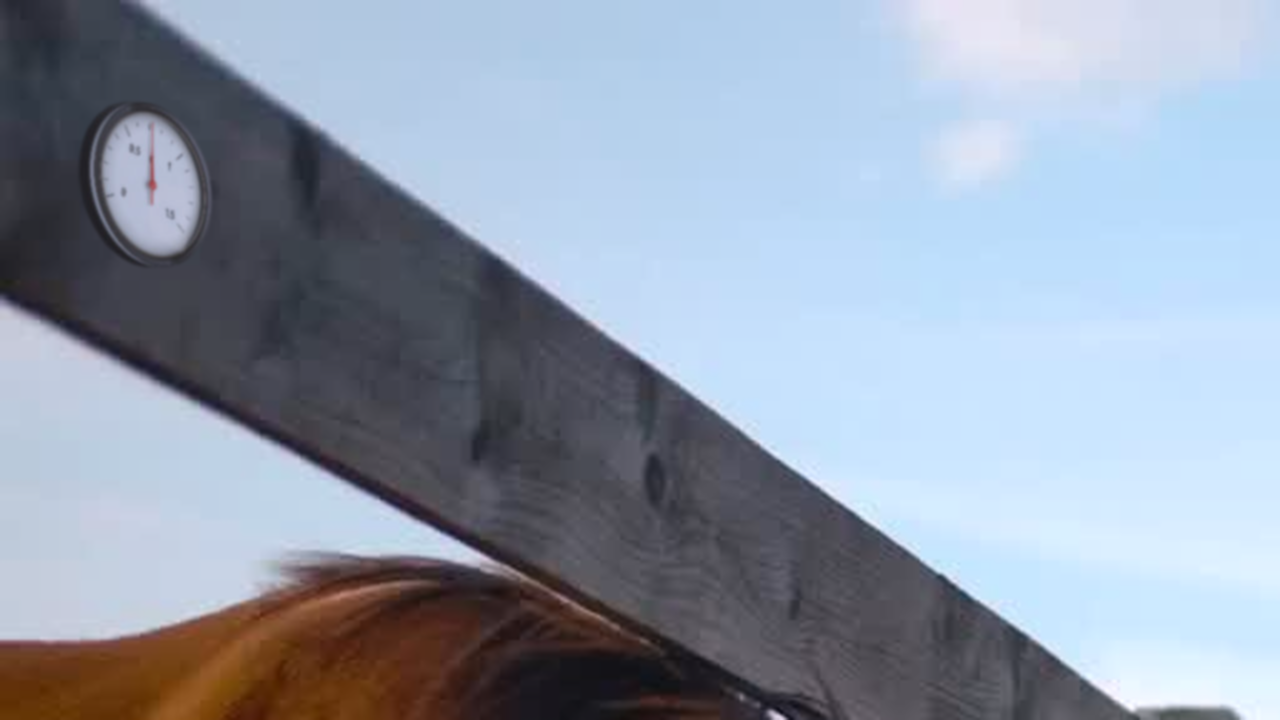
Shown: 0.7 V
